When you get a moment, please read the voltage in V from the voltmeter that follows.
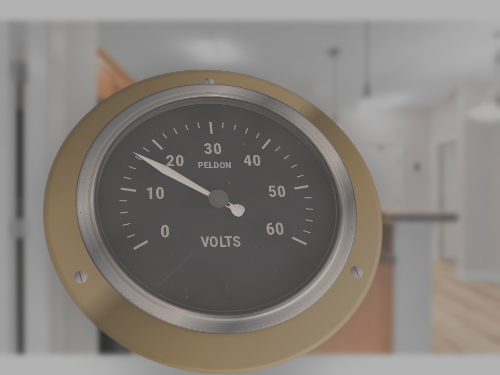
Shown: 16 V
